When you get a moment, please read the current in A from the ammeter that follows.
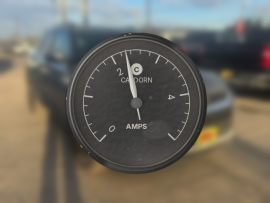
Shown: 2.3 A
